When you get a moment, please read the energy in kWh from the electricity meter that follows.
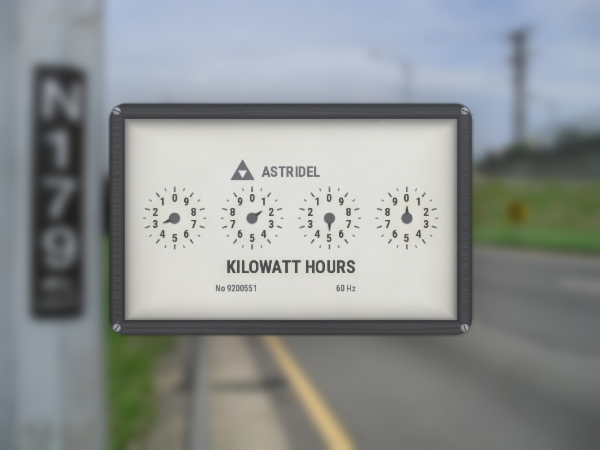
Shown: 3150 kWh
